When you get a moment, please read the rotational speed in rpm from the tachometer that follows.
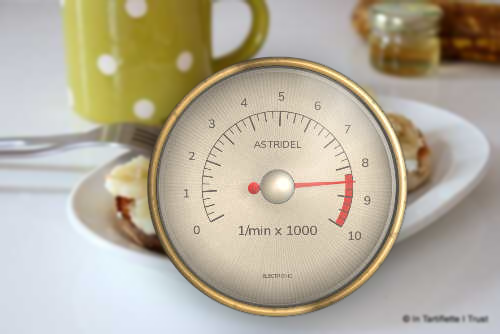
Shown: 8500 rpm
